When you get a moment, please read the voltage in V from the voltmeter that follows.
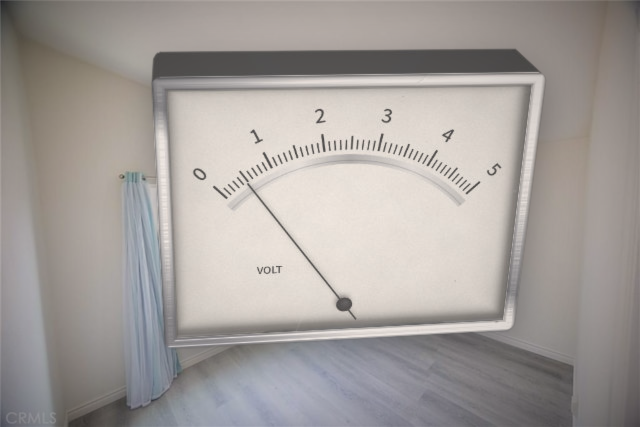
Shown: 0.5 V
